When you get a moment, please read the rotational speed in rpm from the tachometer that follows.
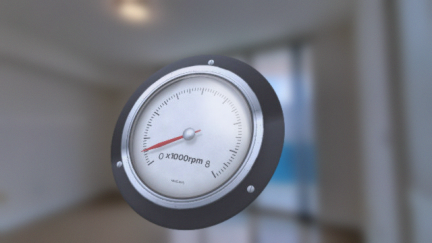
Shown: 500 rpm
